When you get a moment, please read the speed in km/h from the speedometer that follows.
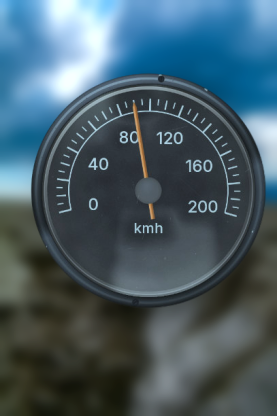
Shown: 90 km/h
